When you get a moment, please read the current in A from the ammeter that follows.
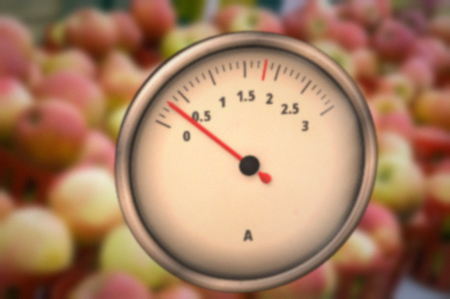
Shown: 0.3 A
